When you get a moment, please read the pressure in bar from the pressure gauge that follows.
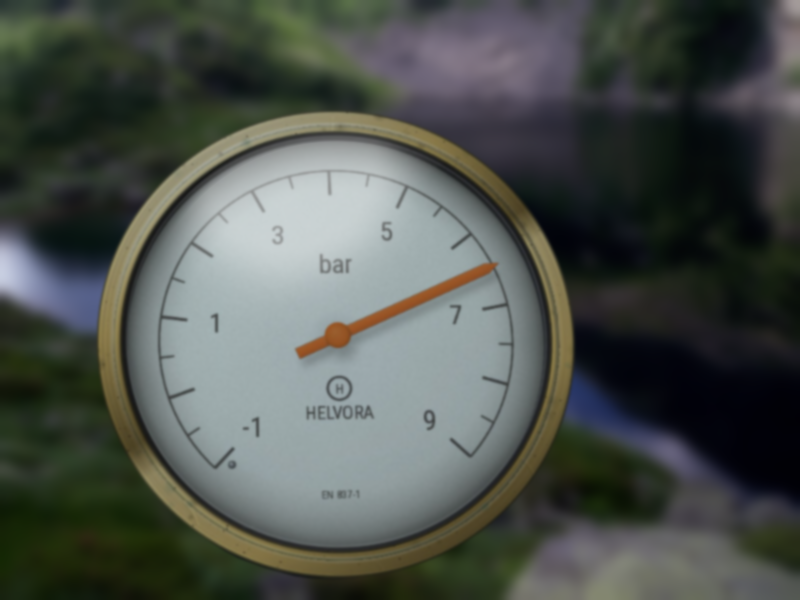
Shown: 6.5 bar
